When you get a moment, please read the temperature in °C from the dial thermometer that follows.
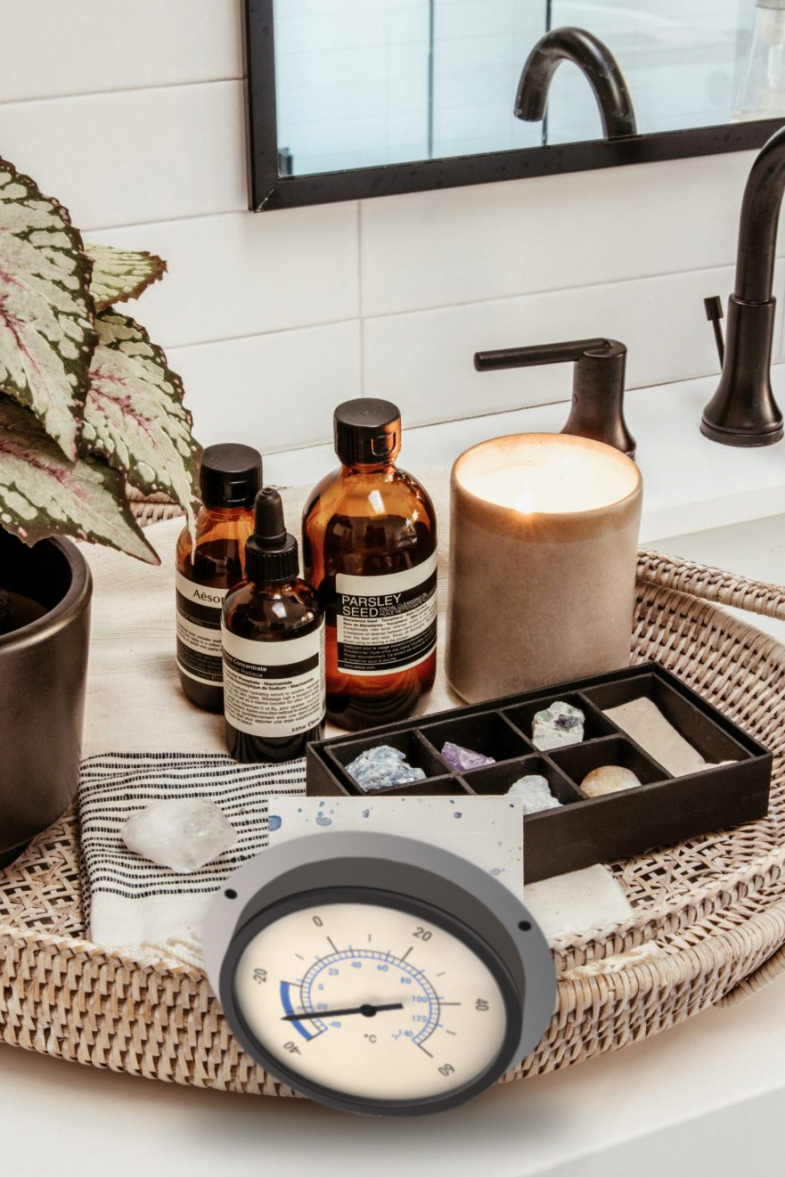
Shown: -30 °C
